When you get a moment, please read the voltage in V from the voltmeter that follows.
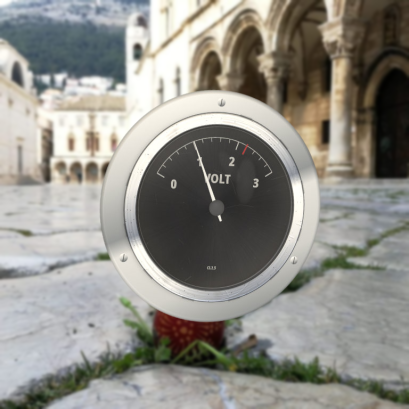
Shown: 1 V
